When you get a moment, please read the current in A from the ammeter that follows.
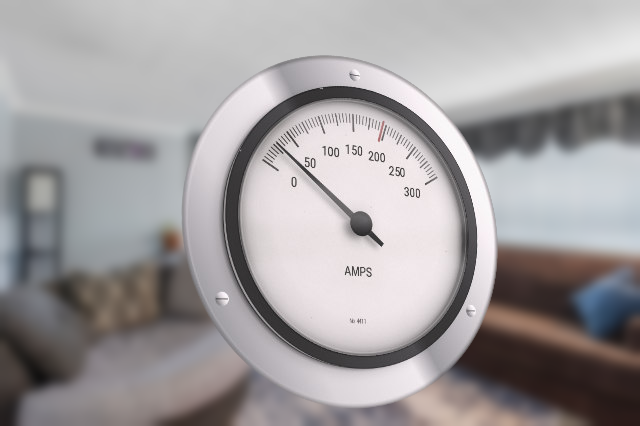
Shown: 25 A
